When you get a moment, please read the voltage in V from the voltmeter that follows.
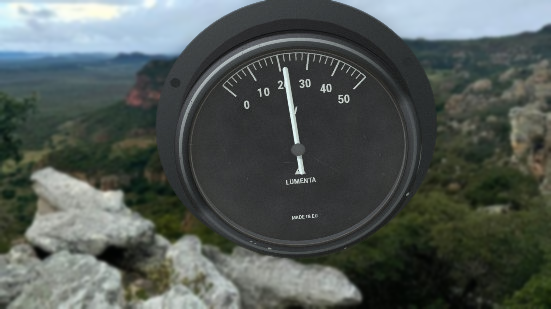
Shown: 22 V
